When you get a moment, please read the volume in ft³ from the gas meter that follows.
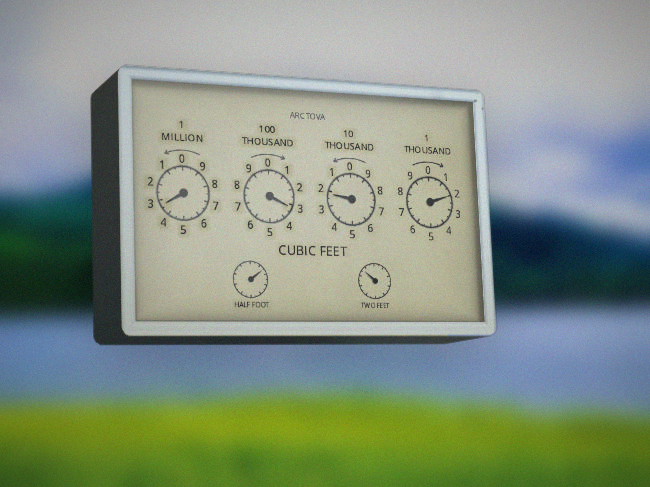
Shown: 332200 ft³
